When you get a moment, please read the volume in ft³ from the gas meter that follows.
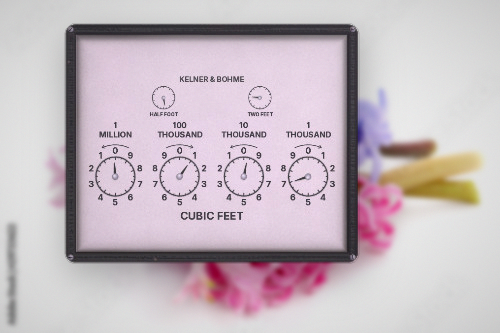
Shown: 9700 ft³
